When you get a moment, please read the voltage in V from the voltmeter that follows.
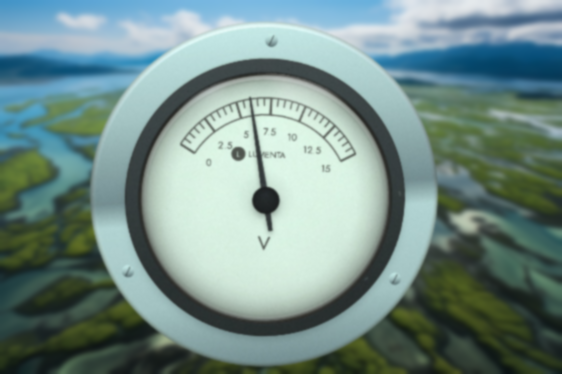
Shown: 6 V
